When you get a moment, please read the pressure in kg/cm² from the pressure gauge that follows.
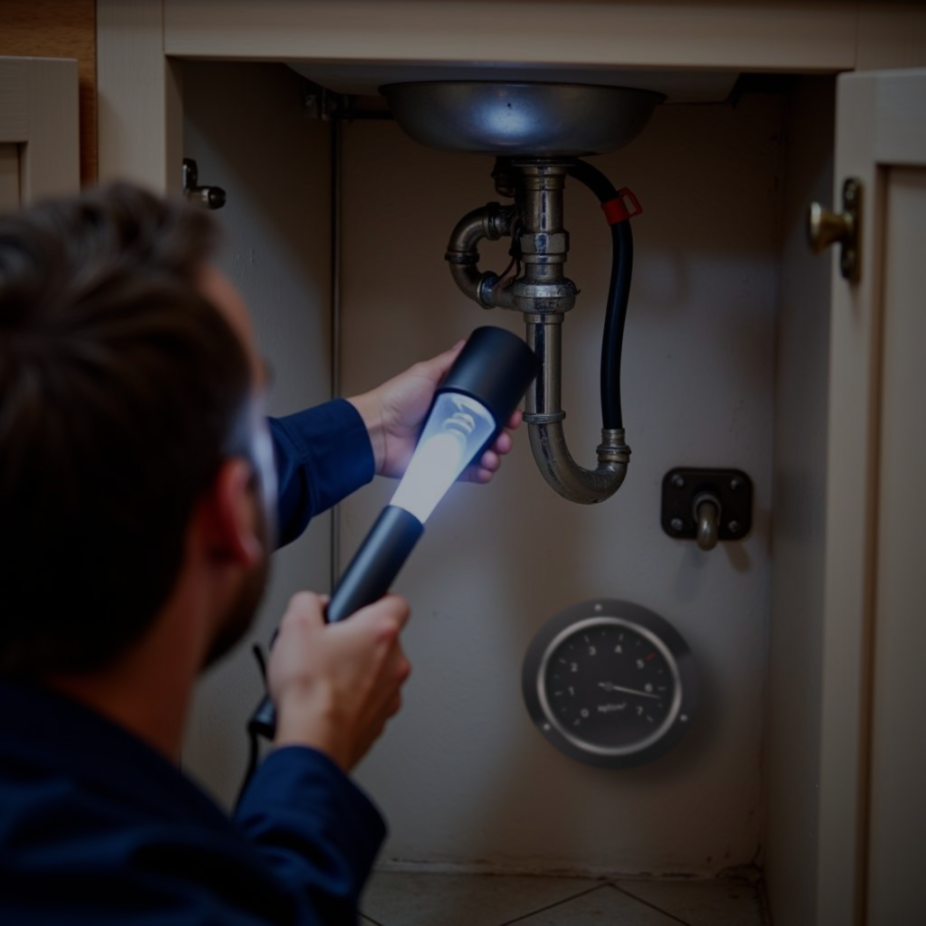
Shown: 6.25 kg/cm²
